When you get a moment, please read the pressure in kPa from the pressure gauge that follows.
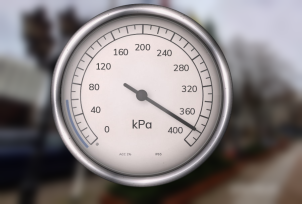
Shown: 380 kPa
